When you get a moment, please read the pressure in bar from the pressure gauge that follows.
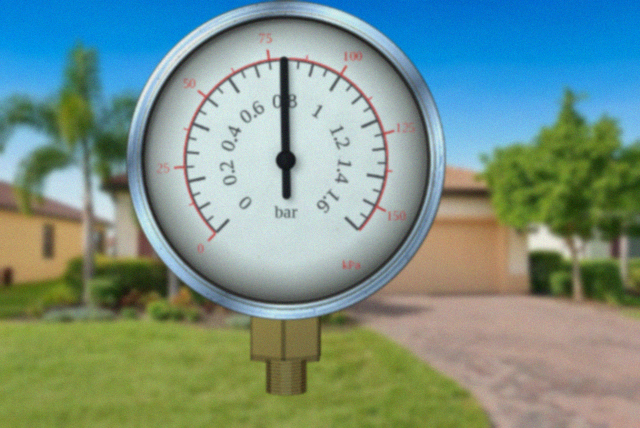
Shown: 0.8 bar
